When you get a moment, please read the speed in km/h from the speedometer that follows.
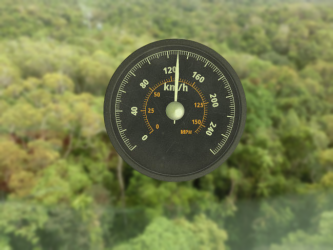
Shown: 130 km/h
